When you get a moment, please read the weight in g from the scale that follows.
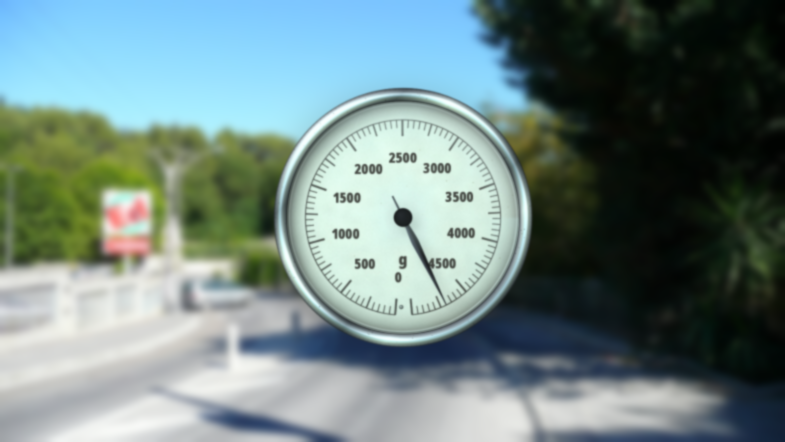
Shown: 4700 g
